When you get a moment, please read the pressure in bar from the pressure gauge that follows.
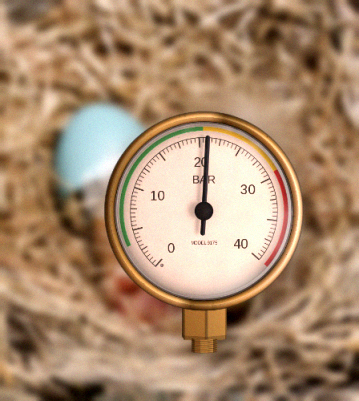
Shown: 21 bar
